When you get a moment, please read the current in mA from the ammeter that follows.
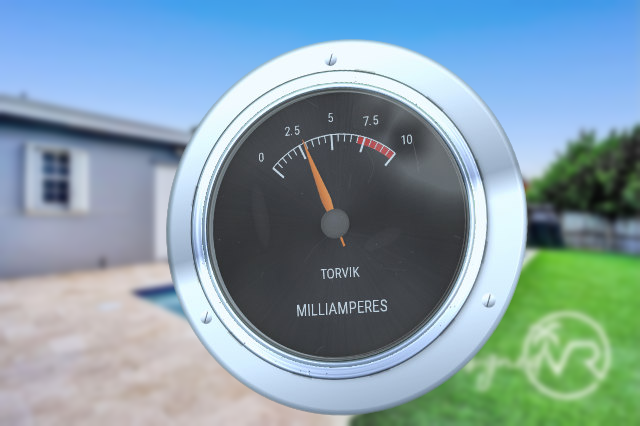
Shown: 3 mA
